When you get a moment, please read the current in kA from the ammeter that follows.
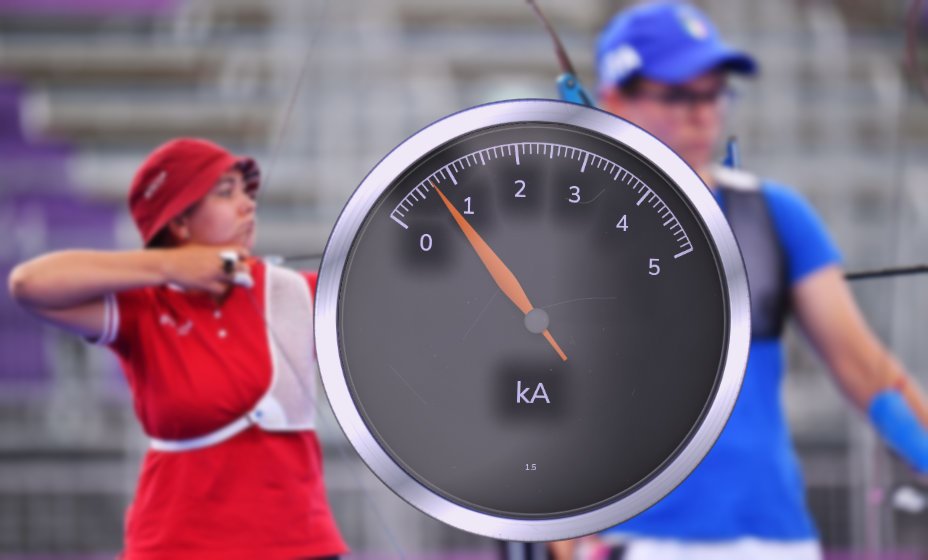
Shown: 0.7 kA
